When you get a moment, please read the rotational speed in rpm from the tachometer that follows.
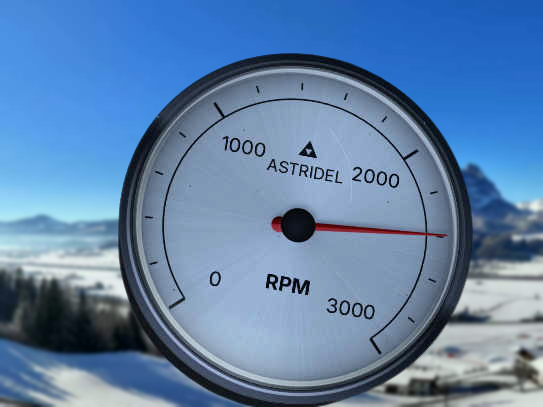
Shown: 2400 rpm
